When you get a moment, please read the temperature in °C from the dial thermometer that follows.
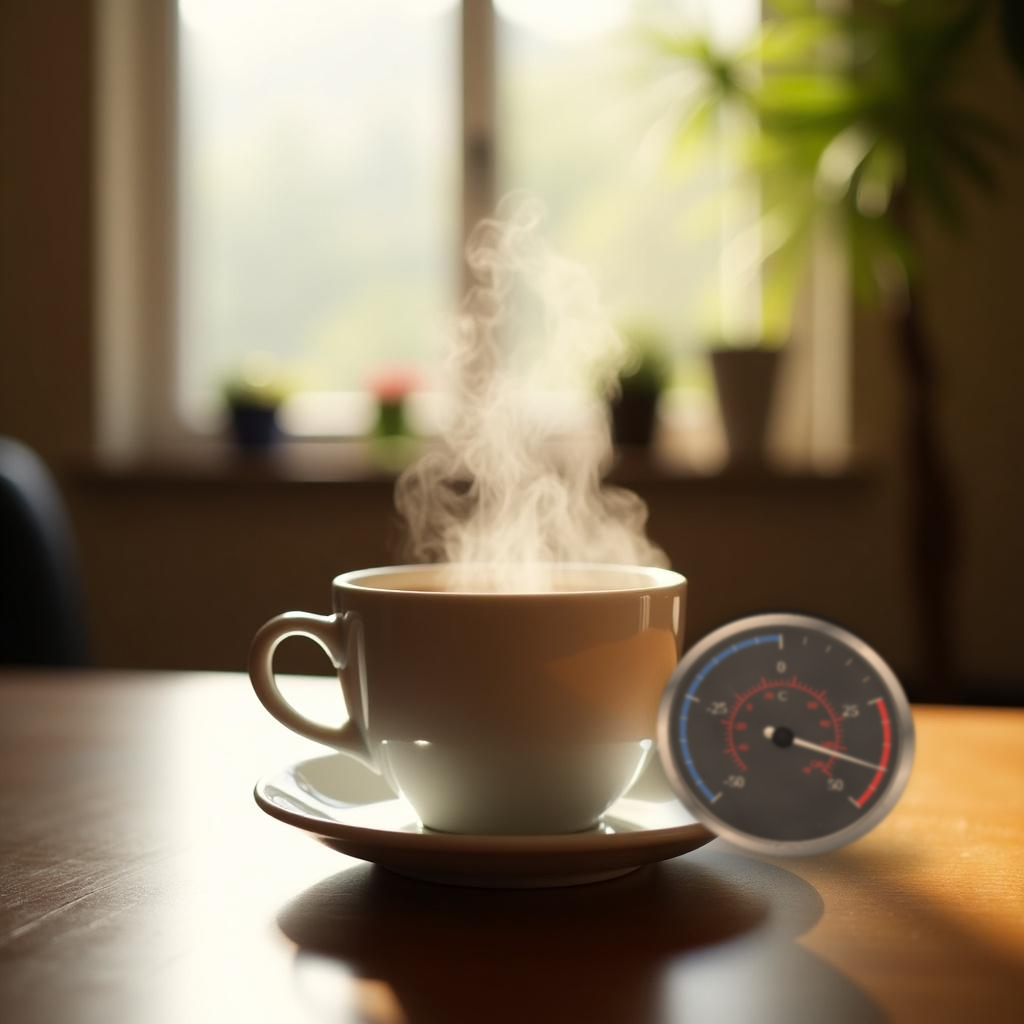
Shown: 40 °C
